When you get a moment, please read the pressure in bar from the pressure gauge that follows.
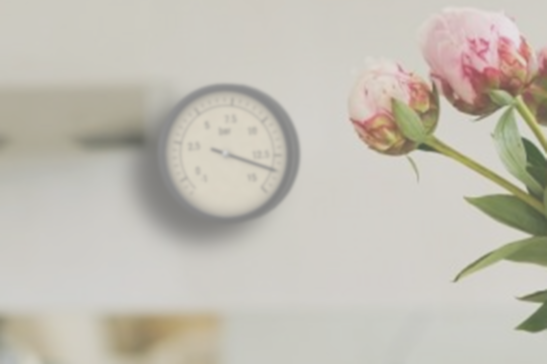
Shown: 13.5 bar
